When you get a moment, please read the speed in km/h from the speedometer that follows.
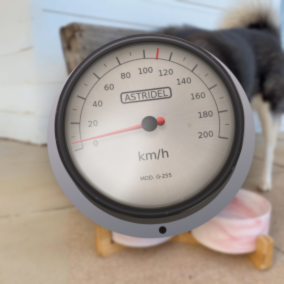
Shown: 5 km/h
